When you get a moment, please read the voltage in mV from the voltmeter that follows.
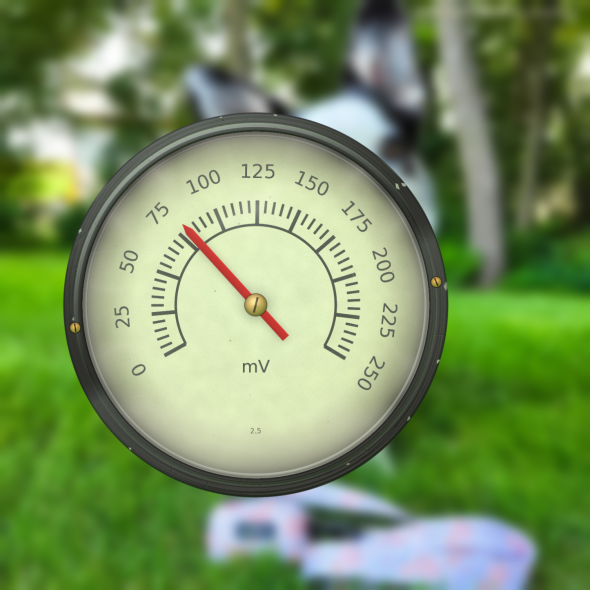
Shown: 80 mV
